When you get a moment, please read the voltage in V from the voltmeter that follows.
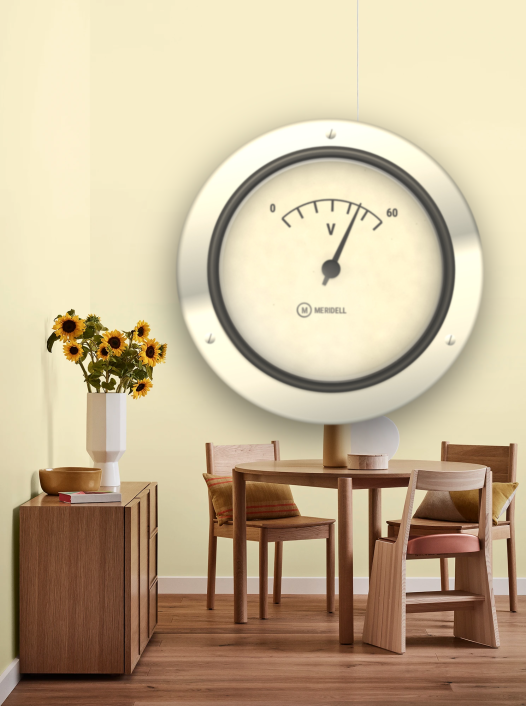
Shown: 45 V
